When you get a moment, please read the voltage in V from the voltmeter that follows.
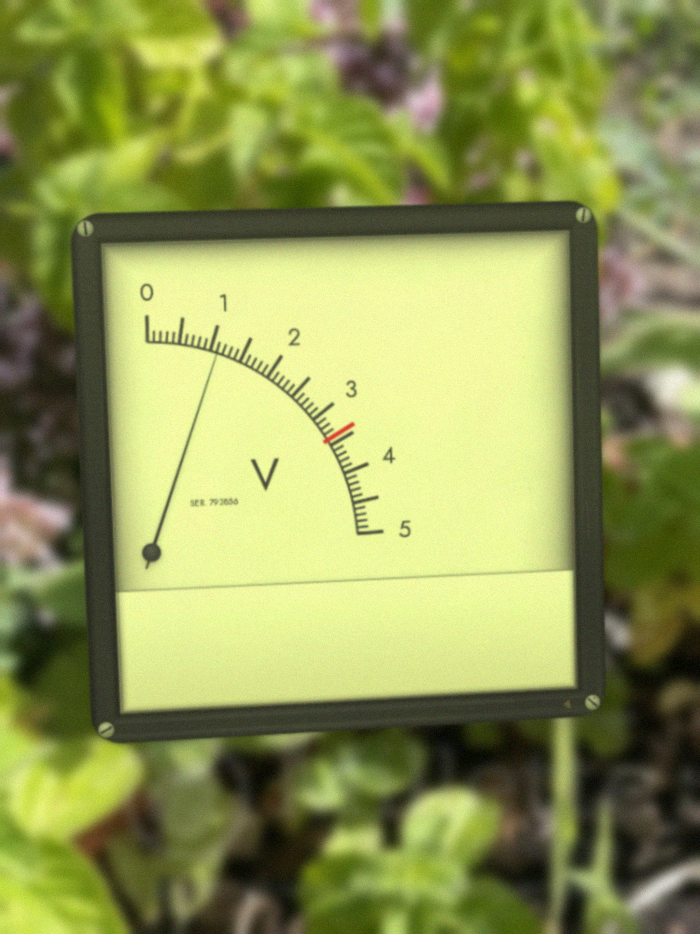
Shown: 1.1 V
